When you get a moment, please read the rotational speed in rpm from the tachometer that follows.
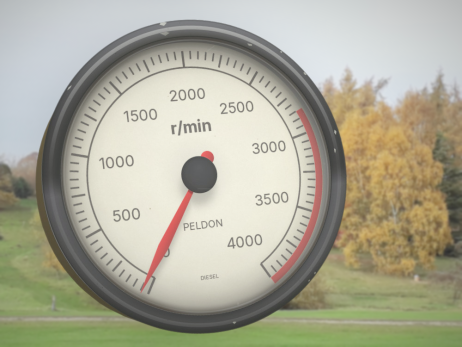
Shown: 50 rpm
